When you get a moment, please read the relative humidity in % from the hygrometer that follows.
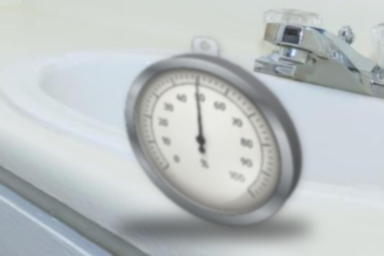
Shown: 50 %
